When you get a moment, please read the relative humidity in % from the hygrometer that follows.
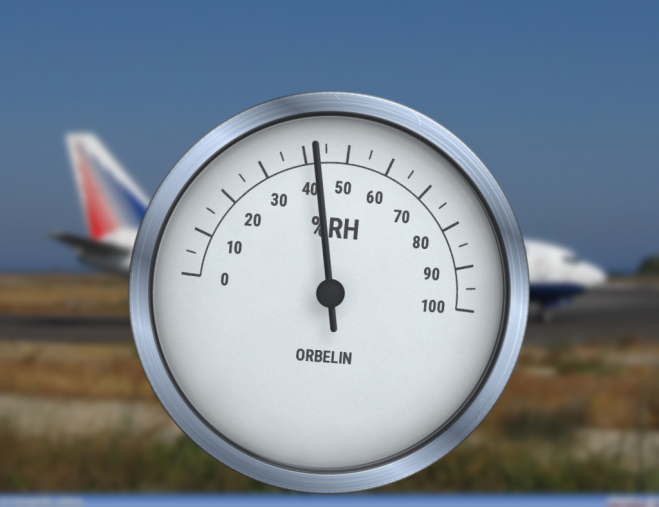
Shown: 42.5 %
